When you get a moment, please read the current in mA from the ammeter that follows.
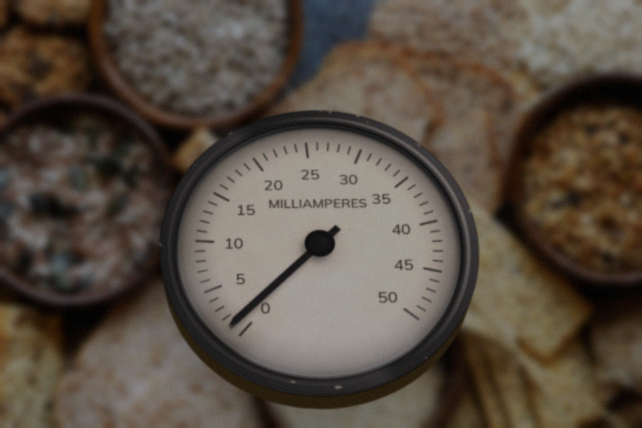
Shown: 1 mA
